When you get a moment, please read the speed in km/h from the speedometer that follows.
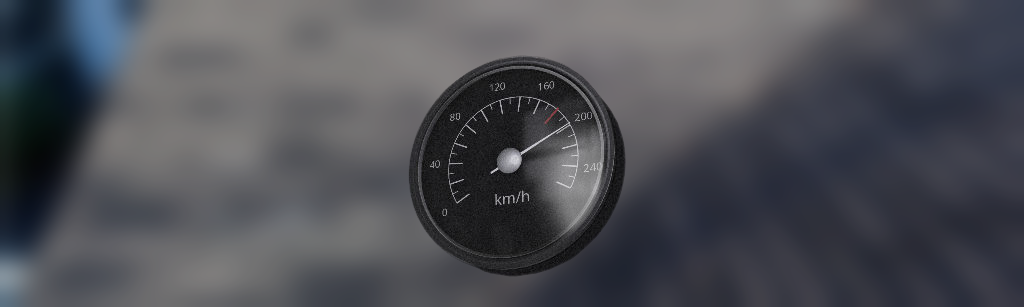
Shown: 200 km/h
